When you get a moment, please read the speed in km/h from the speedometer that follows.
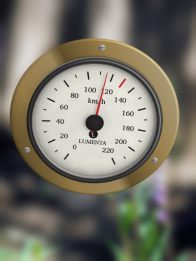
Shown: 115 km/h
